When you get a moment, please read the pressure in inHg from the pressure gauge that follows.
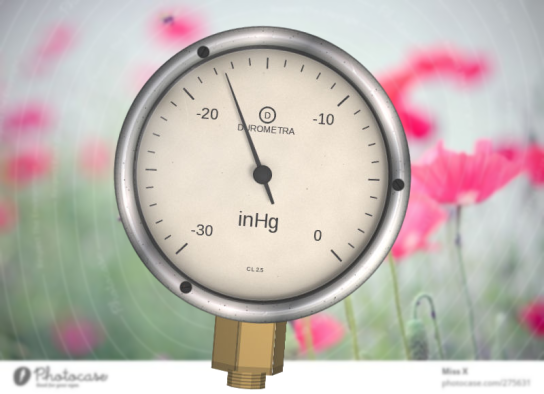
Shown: -17.5 inHg
